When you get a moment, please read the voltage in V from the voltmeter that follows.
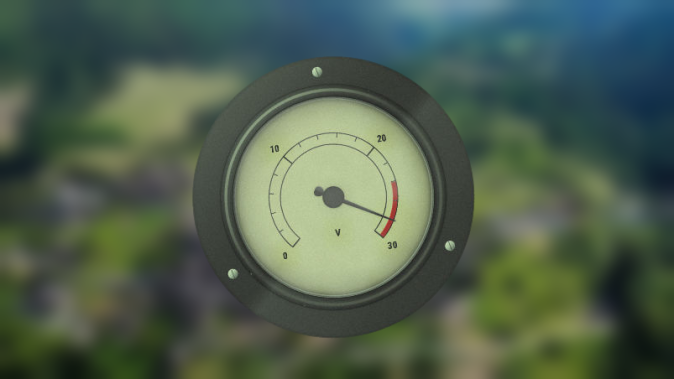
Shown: 28 V
